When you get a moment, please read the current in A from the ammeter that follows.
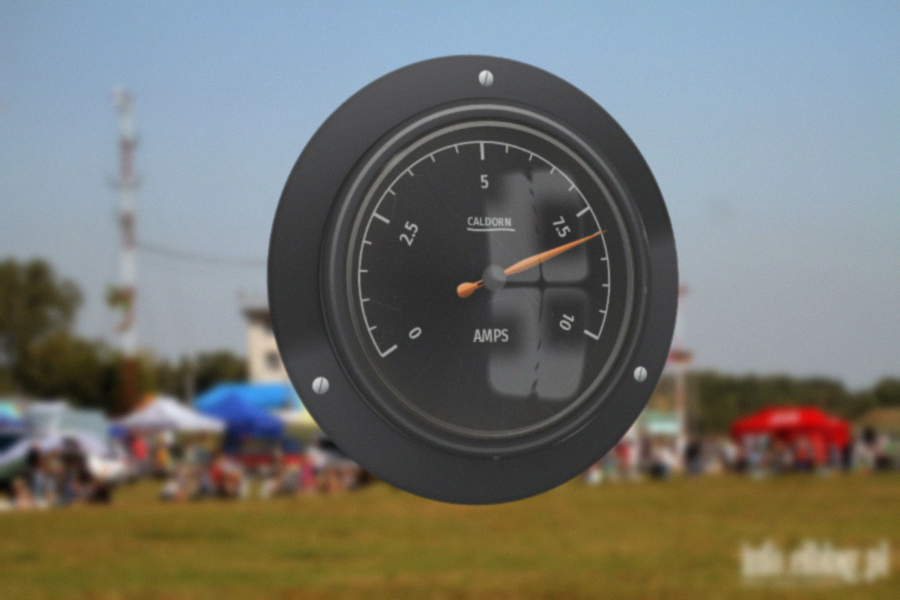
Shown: 8 A
